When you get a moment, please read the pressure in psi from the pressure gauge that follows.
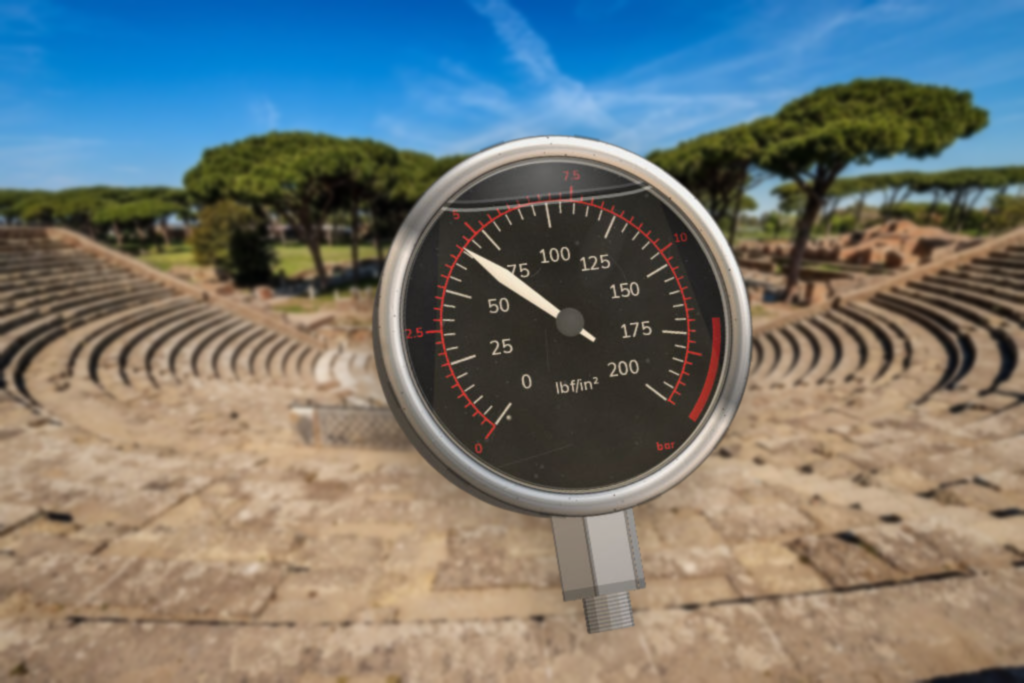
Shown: 65 psi
